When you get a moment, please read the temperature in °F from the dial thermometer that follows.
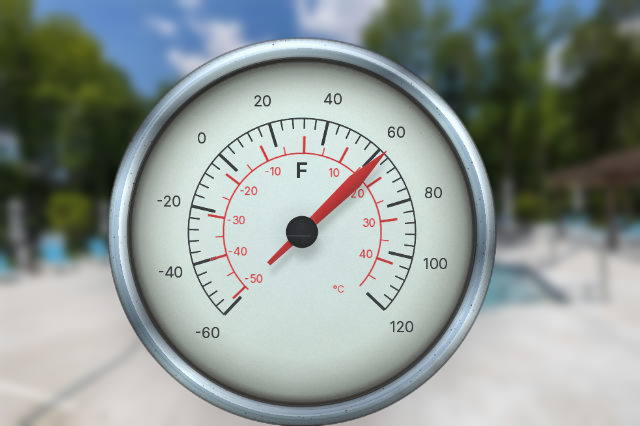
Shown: 62 °F
